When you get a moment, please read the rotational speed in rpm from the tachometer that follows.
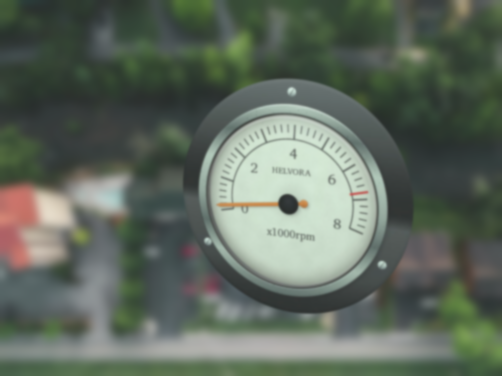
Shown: 200 rpm
